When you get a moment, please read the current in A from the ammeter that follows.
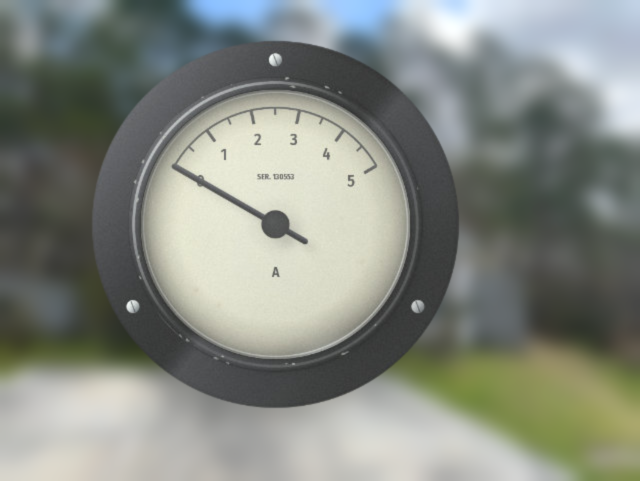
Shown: 0 A
